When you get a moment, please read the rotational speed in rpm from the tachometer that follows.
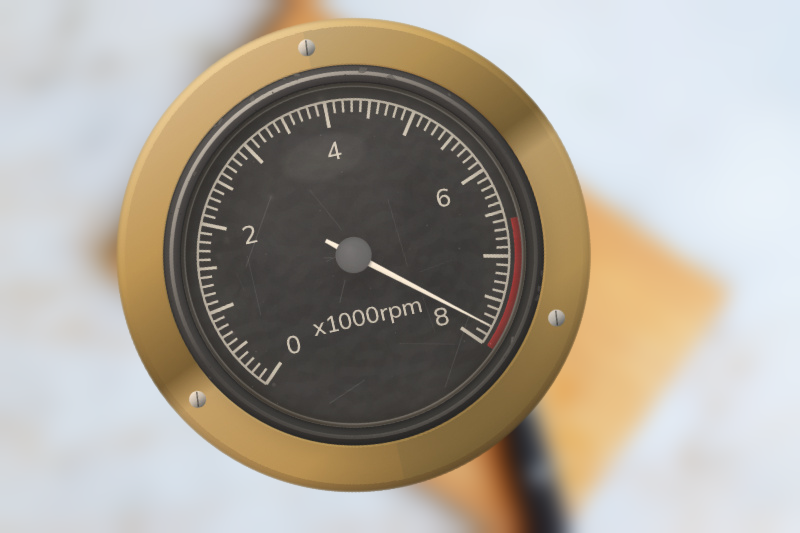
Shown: 7800 rpm
